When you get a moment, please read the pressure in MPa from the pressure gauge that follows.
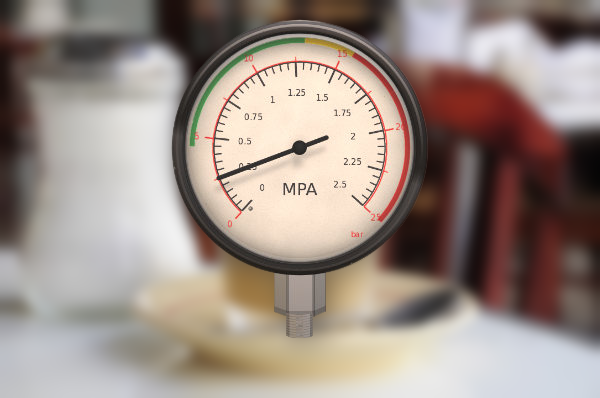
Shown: 0.25 MPa
